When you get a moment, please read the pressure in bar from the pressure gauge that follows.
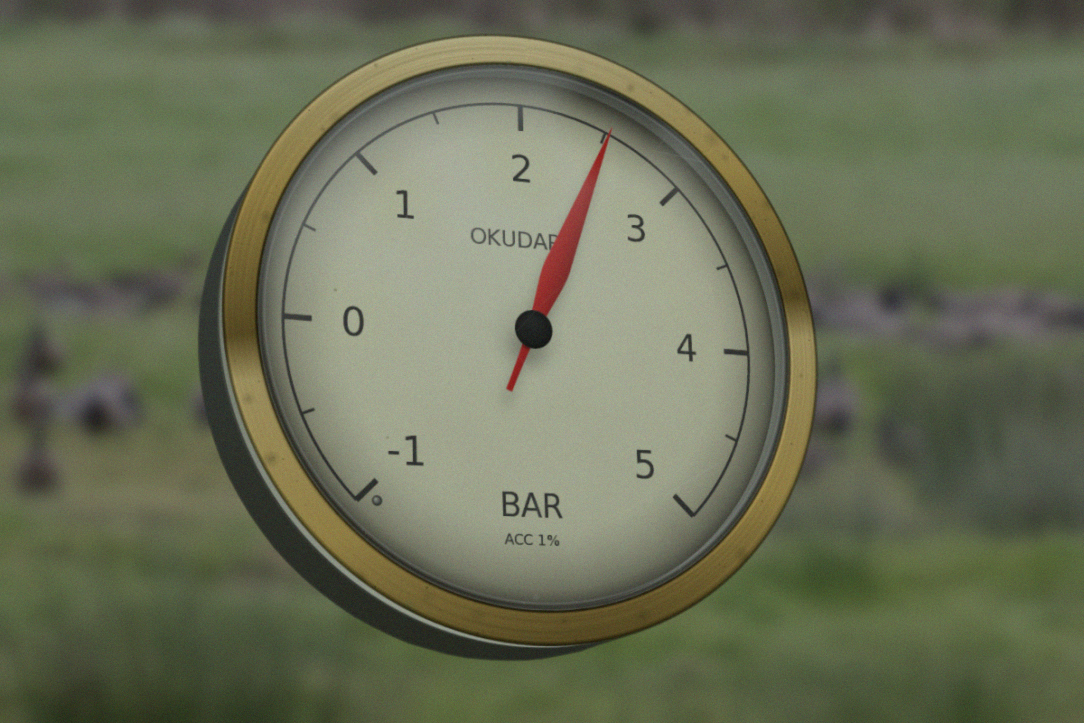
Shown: 2.5 bar
